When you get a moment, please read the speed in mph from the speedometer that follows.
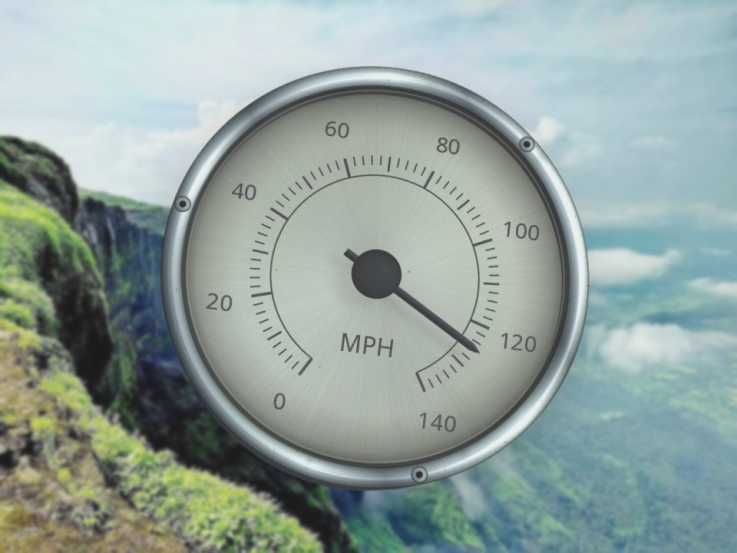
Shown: 126 mph
